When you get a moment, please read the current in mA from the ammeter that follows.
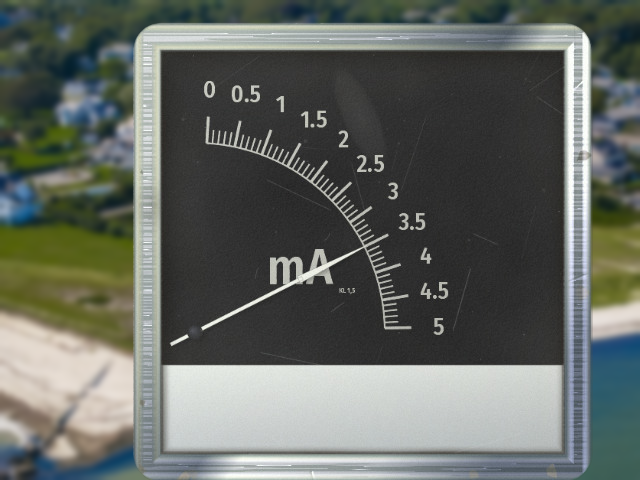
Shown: 3.5 mA
